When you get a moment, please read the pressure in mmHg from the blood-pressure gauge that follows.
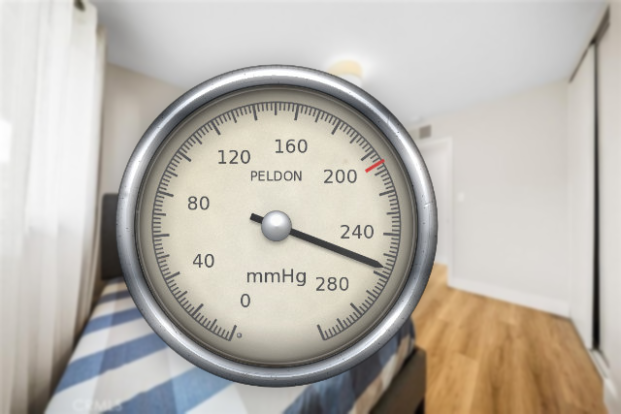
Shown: 256 mmHg
